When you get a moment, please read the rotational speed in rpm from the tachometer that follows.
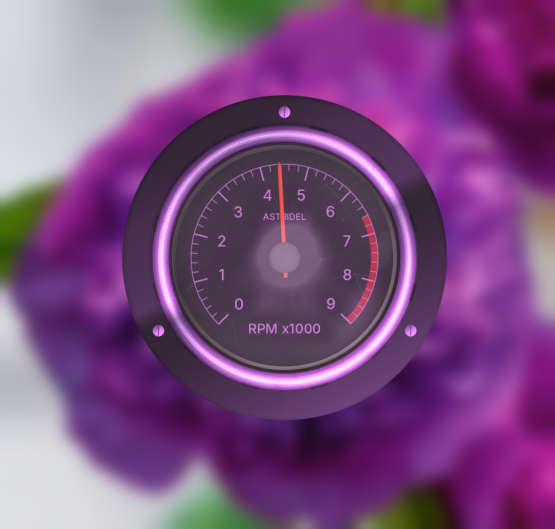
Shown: 4400 rpm
